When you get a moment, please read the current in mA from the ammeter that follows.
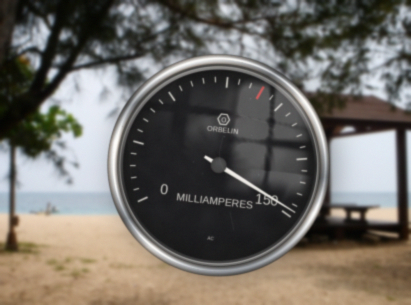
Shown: 147.5 mA
